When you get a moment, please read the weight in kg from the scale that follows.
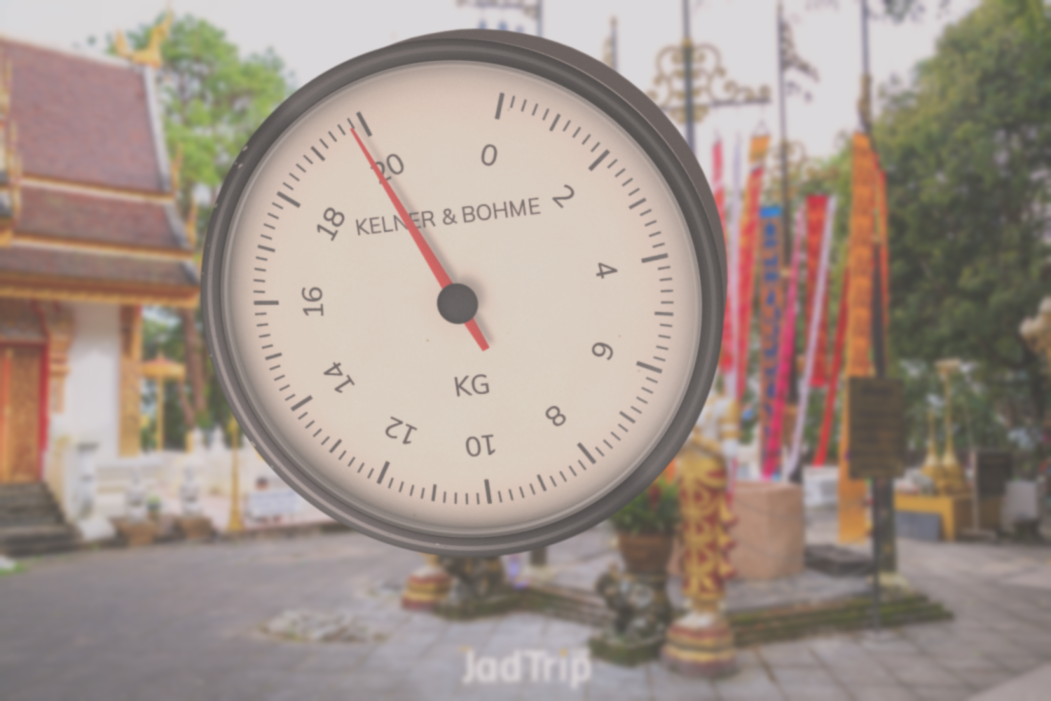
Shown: 19.8 kg
